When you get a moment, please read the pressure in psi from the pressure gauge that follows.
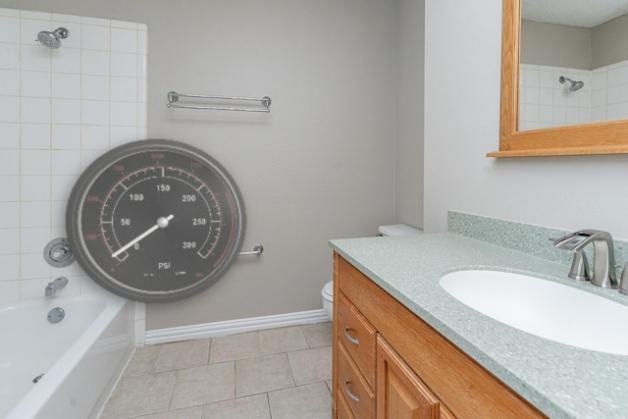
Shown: 10 psi
